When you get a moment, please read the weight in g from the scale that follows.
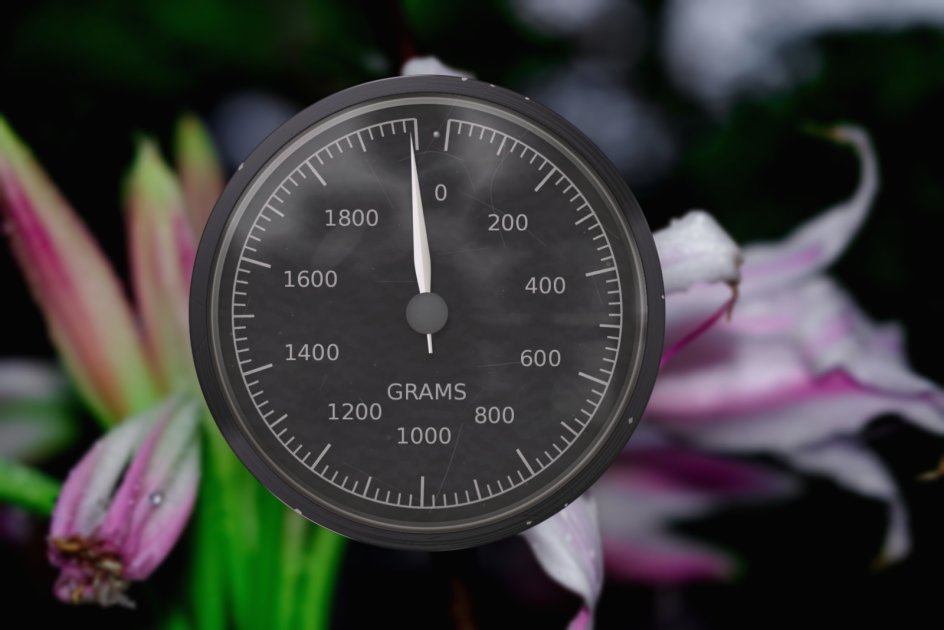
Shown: 1990 g
